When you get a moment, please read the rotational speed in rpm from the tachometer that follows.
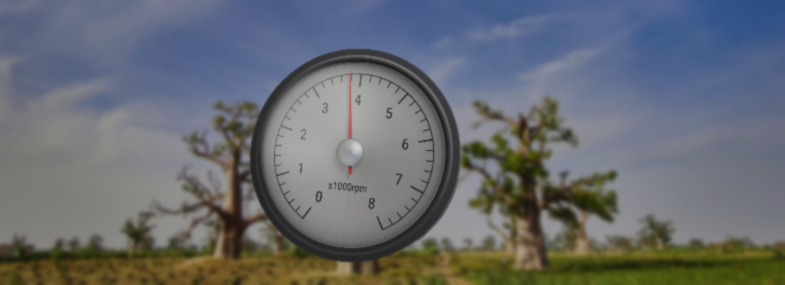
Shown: 3800 rpm
